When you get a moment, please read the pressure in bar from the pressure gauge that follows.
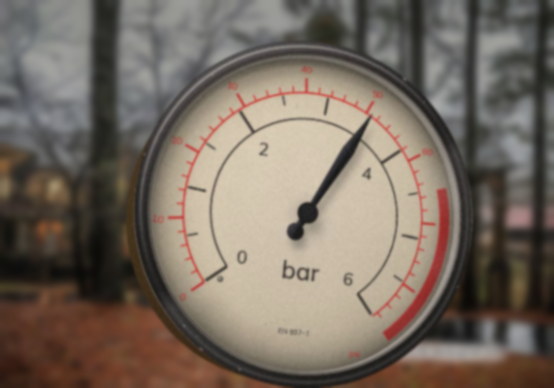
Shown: 3.5 bar
